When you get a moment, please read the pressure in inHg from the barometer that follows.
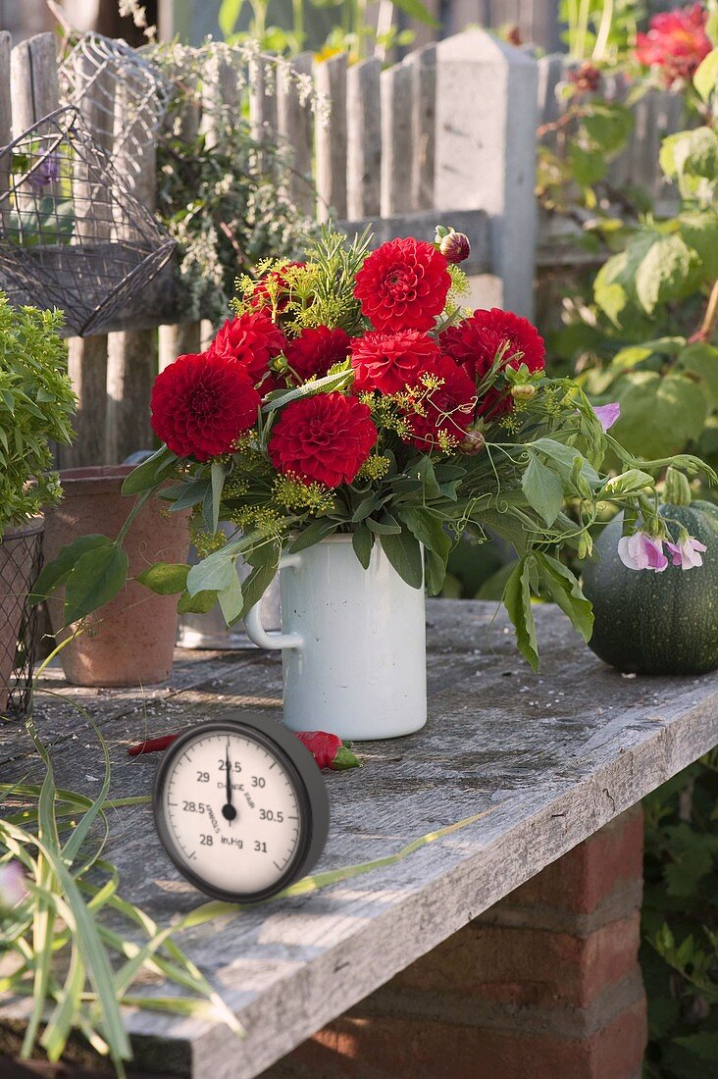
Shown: 29.5 inHg
